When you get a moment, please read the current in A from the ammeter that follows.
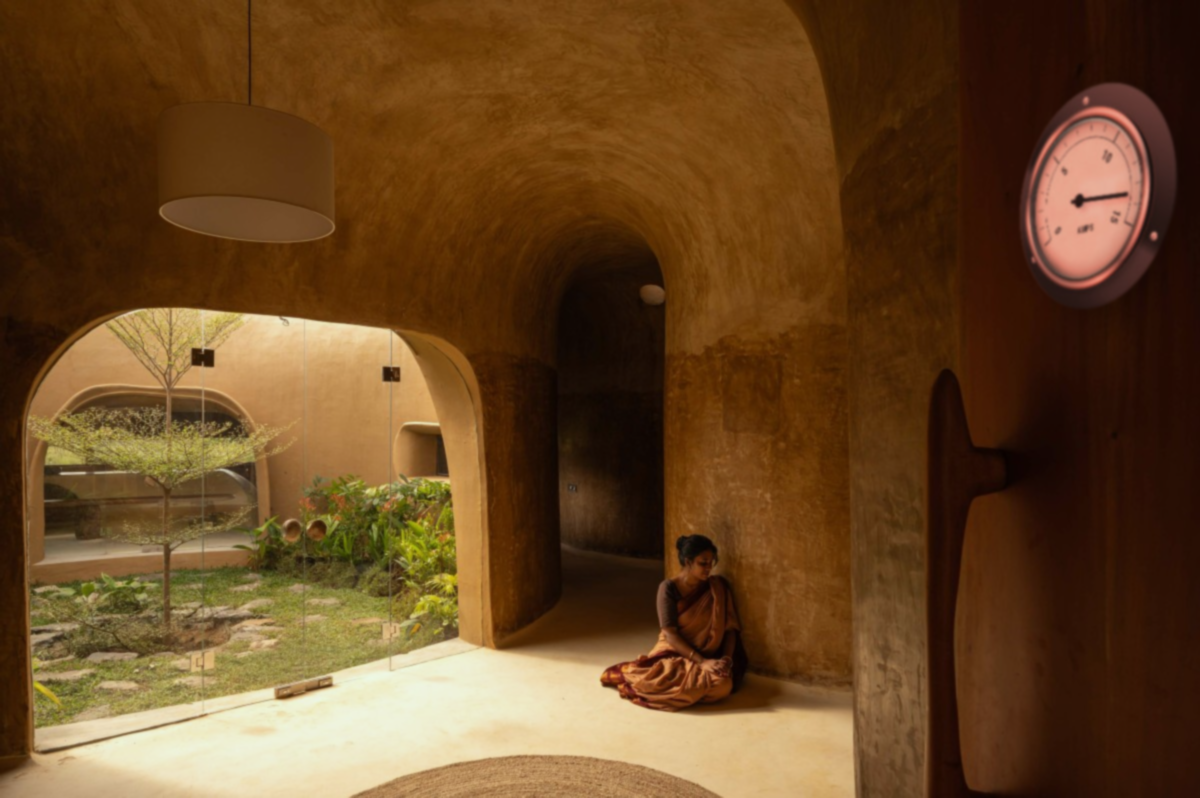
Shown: 13.5 A
